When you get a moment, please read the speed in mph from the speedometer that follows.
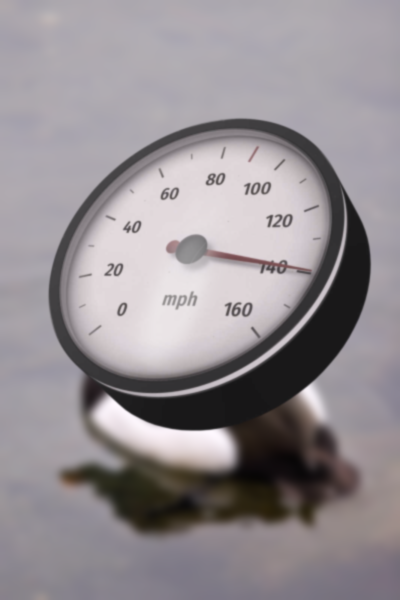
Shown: 140 mph
